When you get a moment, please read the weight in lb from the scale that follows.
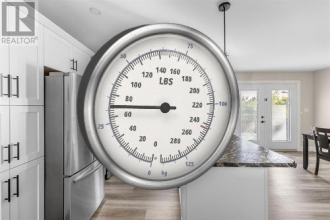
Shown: 70 lb
